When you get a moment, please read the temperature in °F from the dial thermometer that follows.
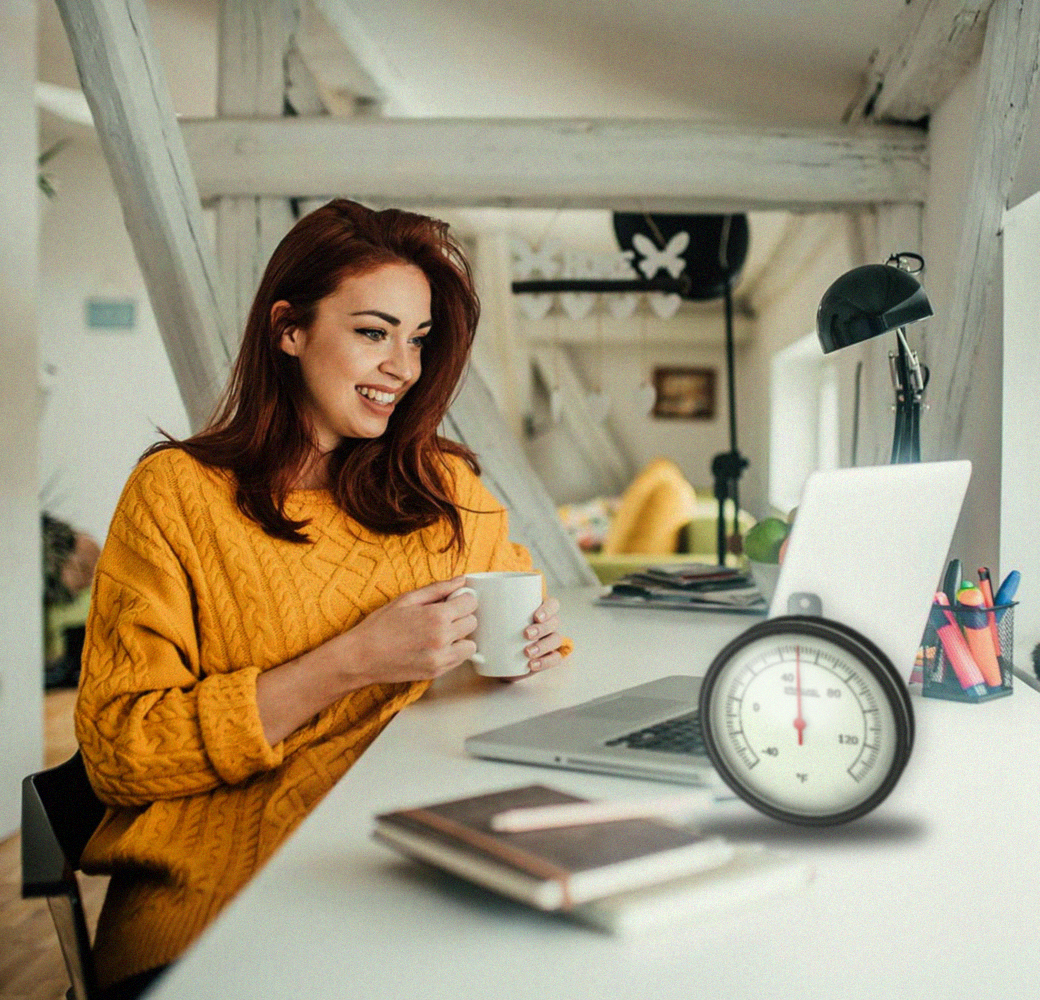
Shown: 50 °F
